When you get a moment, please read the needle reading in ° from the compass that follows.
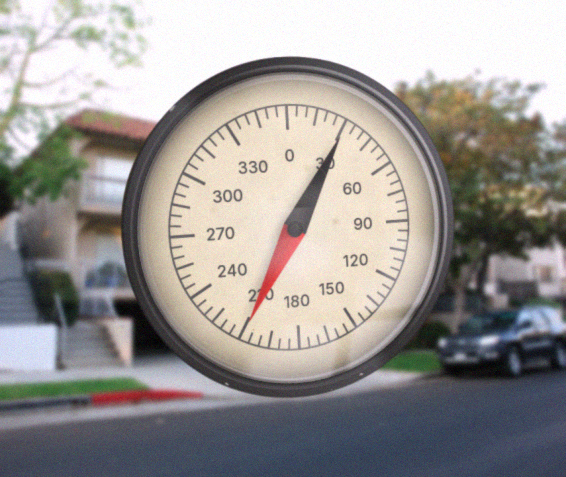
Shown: 210 °
